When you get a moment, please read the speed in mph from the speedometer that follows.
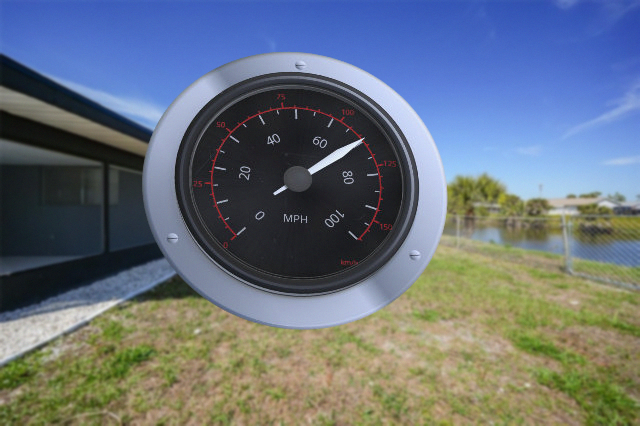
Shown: 70 mph
